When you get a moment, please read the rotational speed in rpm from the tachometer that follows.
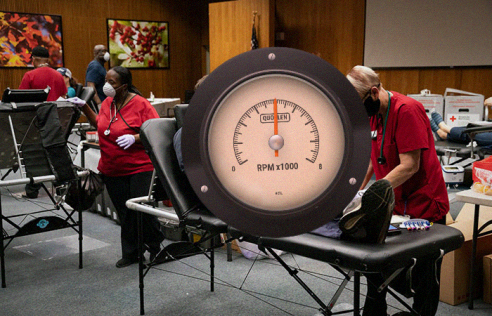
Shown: 4000 rpm
